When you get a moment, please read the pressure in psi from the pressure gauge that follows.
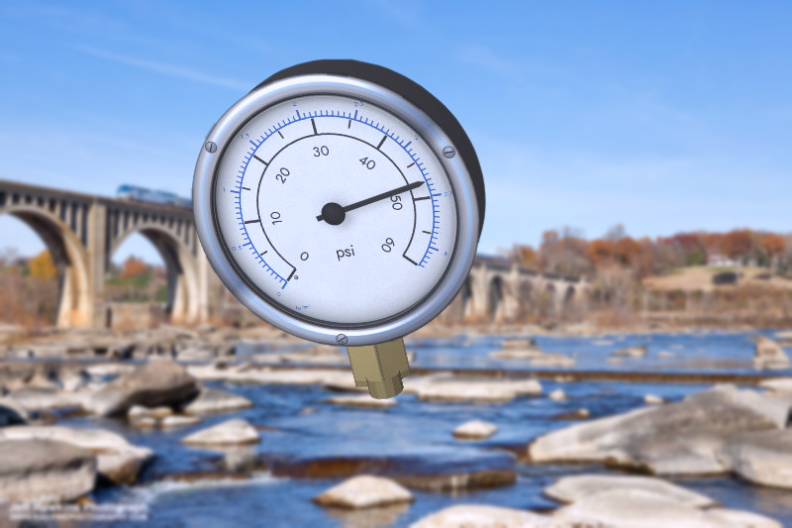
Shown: 47.5 psi
